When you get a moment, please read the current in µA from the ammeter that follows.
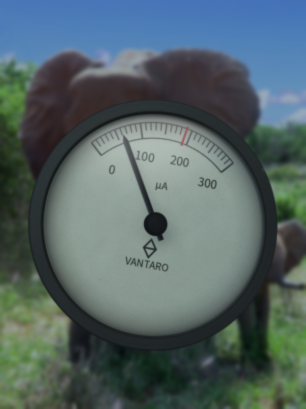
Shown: 60 µA
